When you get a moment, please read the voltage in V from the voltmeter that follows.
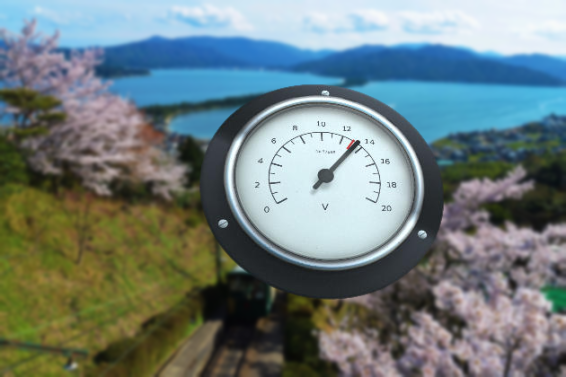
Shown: 13.5 V
